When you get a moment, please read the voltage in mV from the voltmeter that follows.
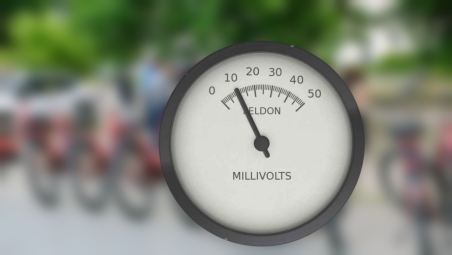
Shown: 10 mV
